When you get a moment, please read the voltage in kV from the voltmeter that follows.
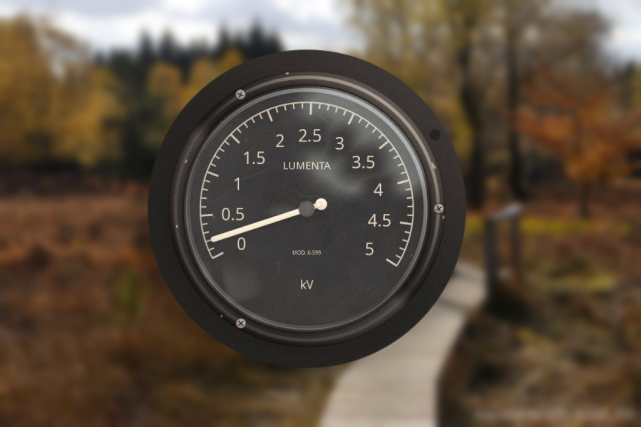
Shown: 0.2 kV
